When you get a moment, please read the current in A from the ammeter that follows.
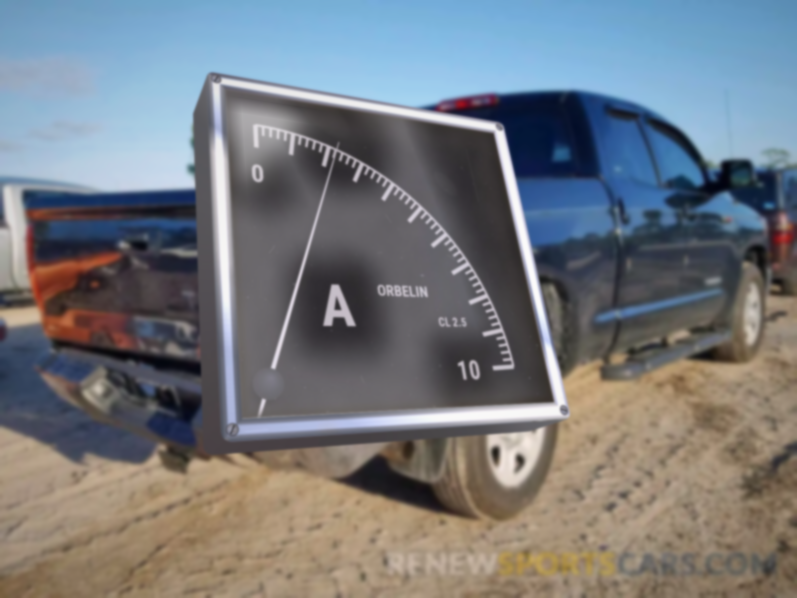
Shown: 2.2 A
